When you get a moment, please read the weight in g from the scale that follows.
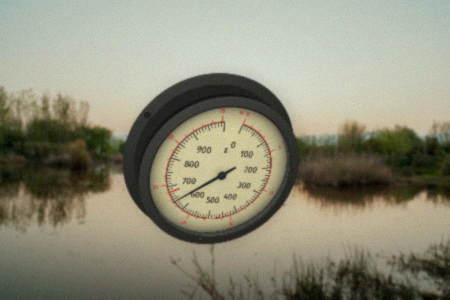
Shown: 650 g
